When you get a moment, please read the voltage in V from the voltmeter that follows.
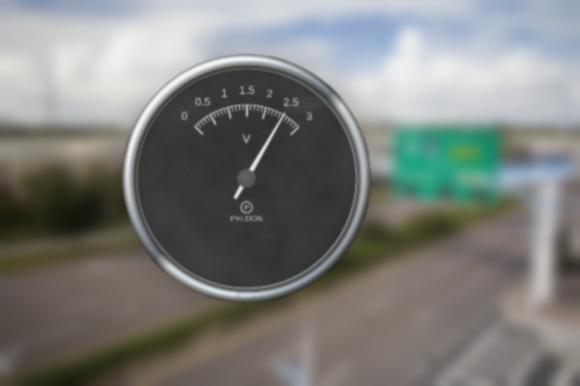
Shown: 2.5 V
